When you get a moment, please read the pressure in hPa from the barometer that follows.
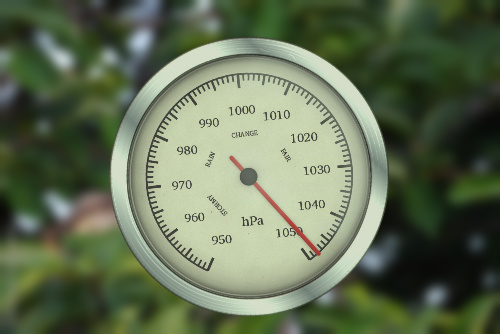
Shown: 1048 hPa
